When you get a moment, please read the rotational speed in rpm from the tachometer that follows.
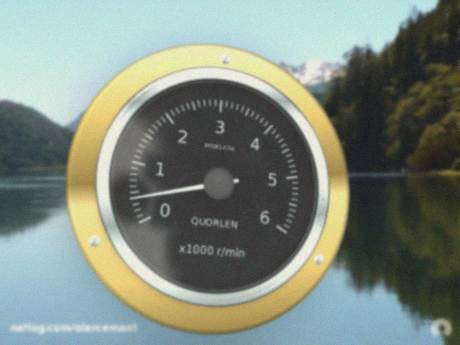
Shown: 400 rpm
